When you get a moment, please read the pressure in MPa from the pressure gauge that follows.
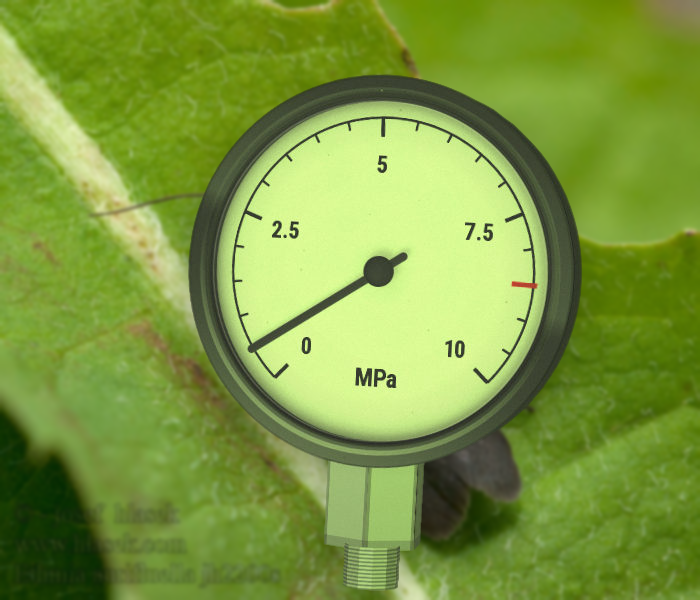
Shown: 0.5 MPa
